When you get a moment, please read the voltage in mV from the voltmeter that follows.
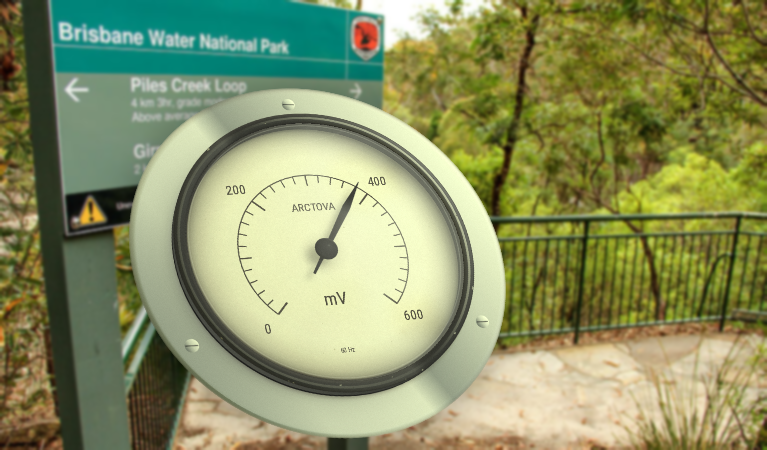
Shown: 380 mV
